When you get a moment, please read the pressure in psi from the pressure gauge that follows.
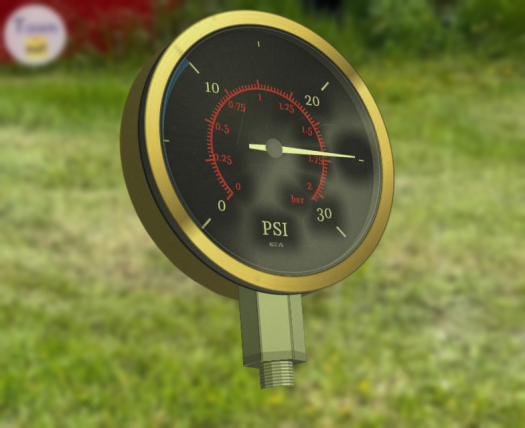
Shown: 25 psi
